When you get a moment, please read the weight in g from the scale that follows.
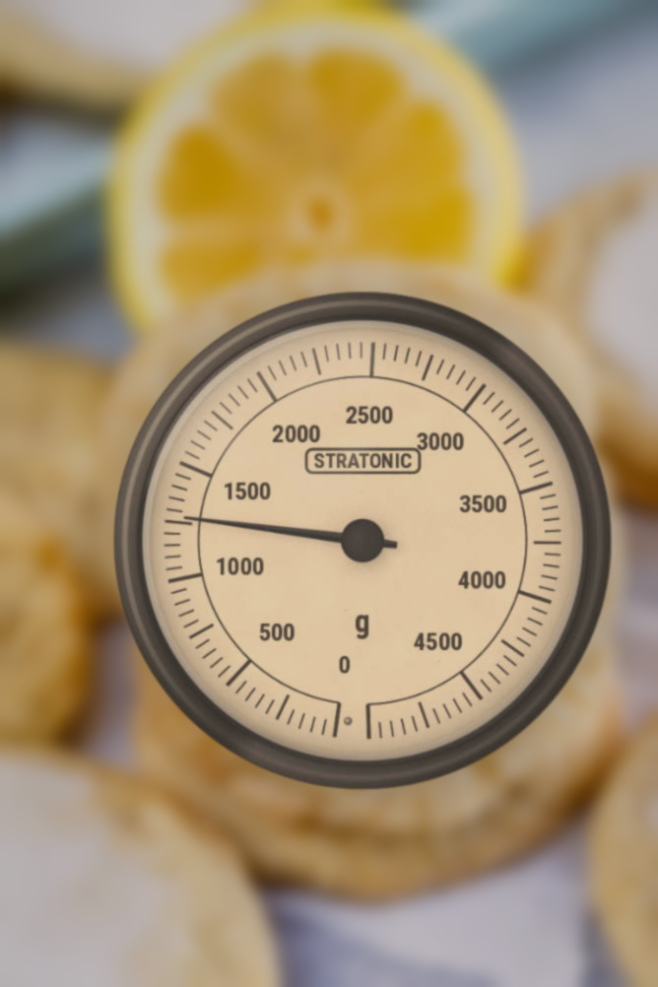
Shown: 1275 g
